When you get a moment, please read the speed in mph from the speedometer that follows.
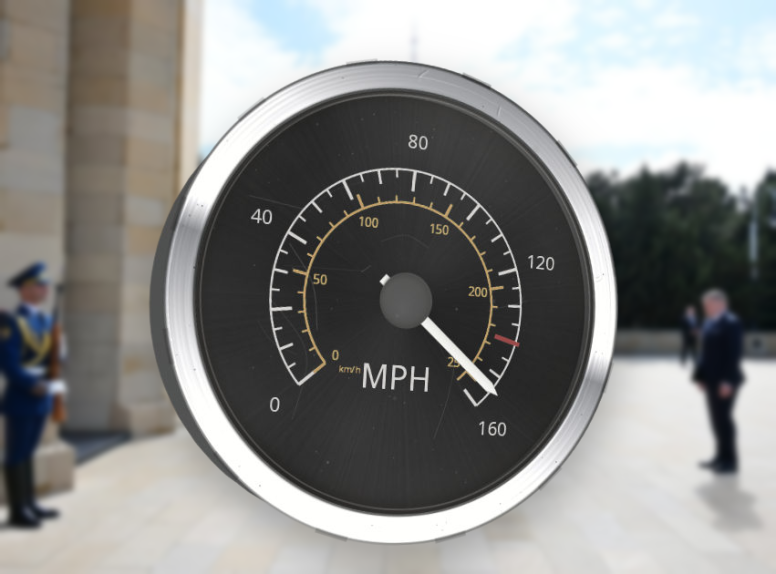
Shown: 155 mph
